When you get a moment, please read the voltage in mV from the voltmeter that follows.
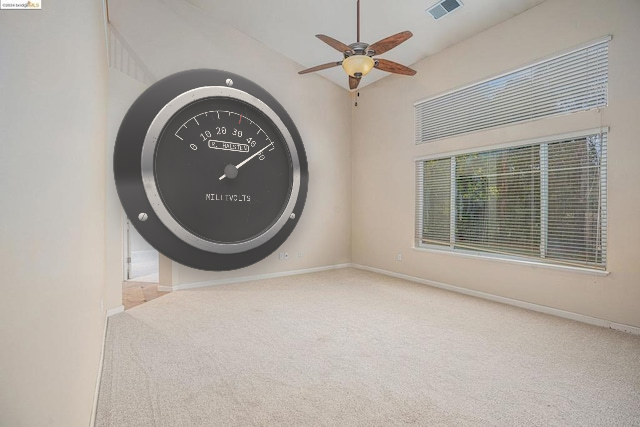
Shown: 47.5 mV
